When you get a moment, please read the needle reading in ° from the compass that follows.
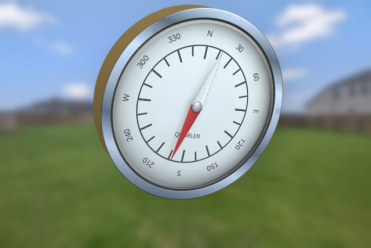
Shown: 195 °
